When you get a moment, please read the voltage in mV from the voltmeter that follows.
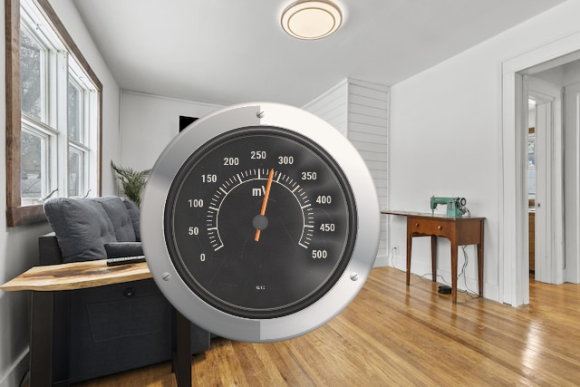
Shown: 280 mV
